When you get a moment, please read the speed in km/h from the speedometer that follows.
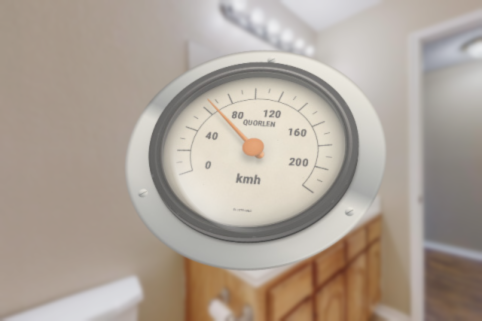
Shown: 65 km/h
